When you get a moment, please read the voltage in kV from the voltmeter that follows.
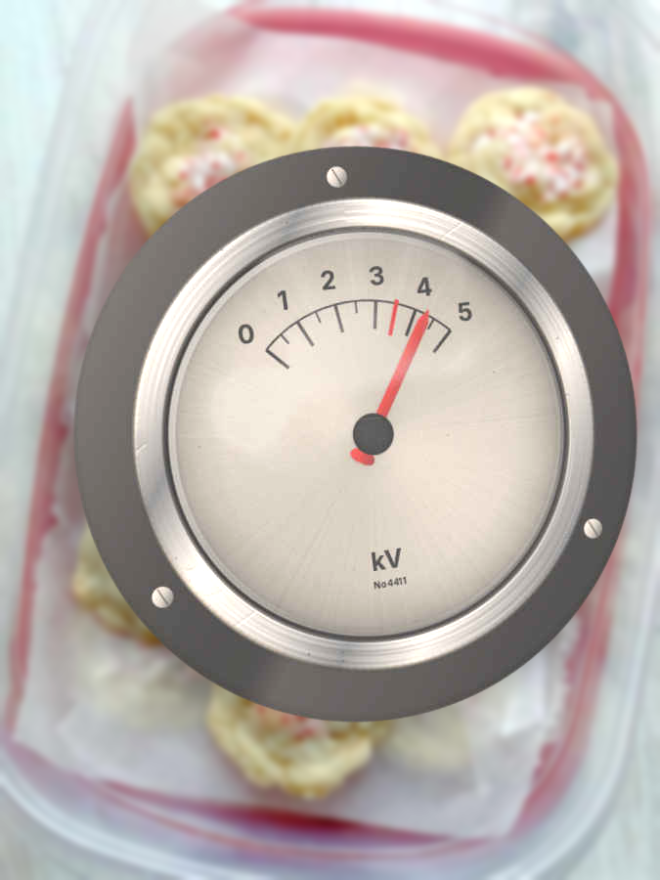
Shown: 4.25 kV
